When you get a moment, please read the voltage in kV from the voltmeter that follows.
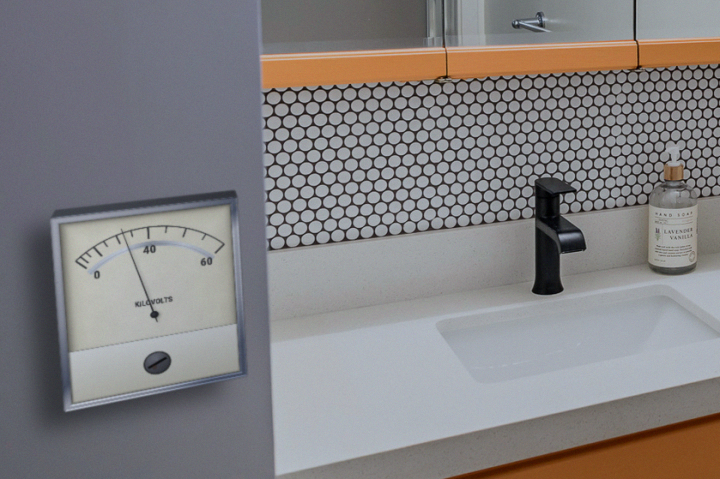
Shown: 32.5 kV
